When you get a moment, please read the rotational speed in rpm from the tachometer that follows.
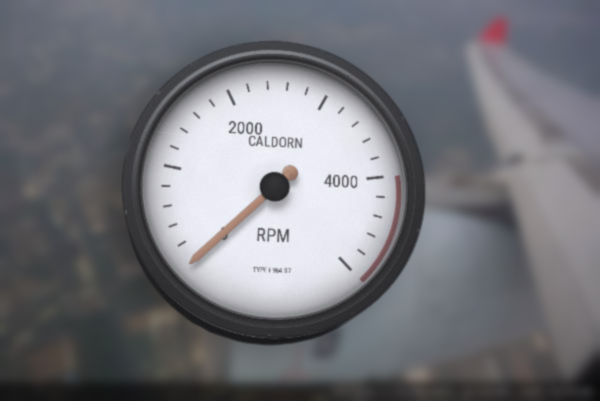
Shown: 0 rpm
